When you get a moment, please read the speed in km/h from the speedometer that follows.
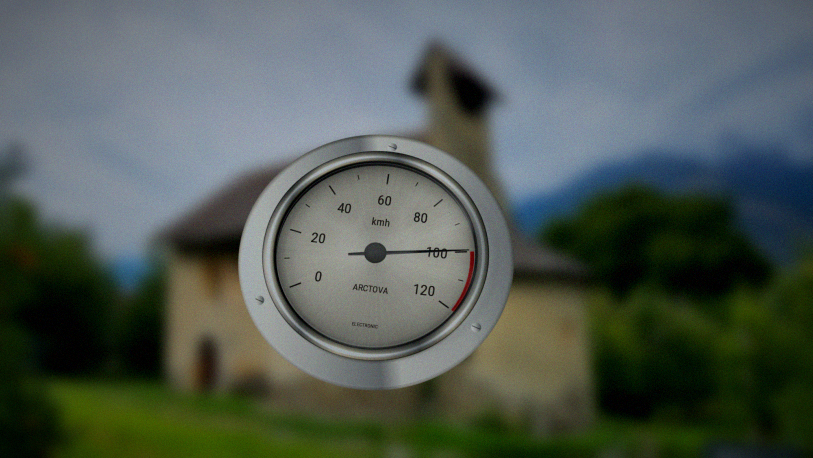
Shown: 100 km/h
